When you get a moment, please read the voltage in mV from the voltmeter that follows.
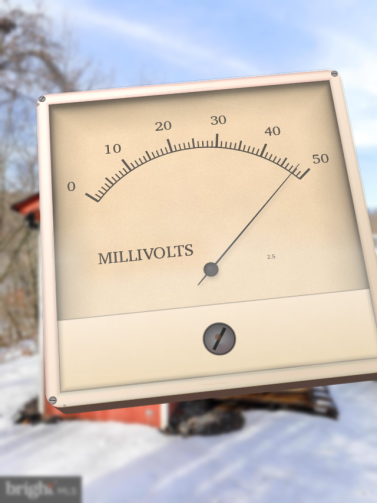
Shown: 48 mV
